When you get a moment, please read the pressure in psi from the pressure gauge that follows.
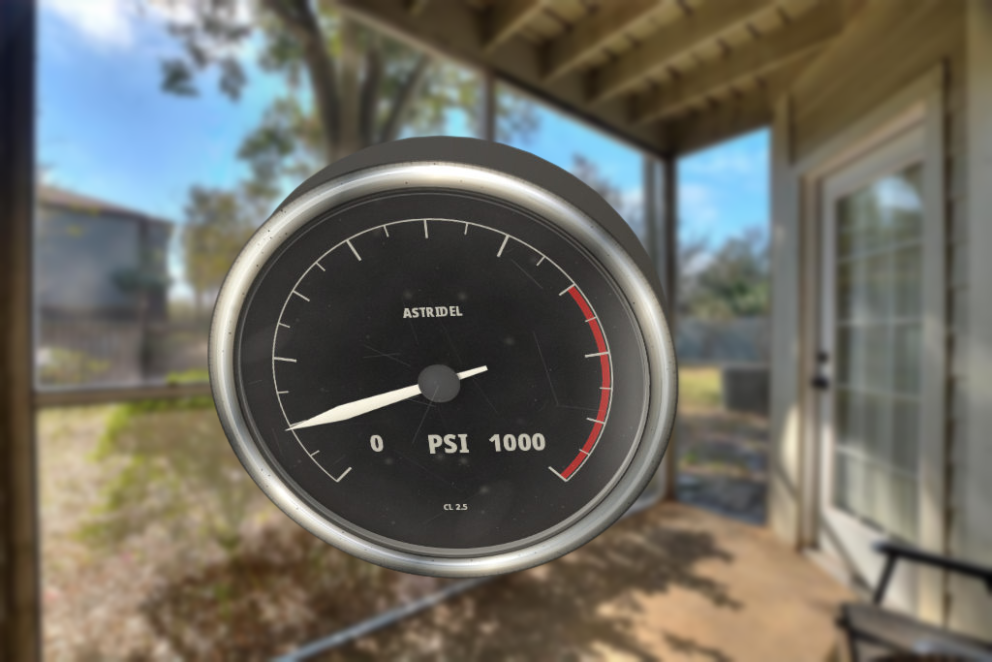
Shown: 100 psi
